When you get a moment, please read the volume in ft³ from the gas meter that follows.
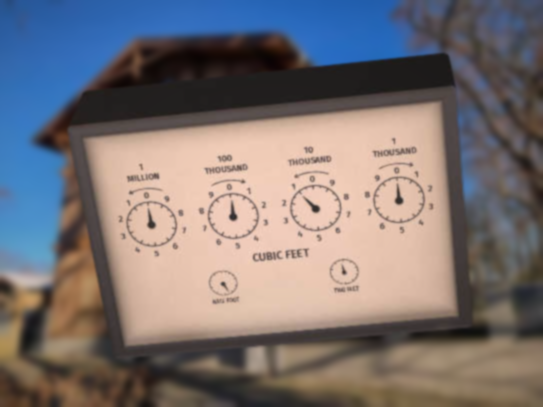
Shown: 1000 ft³
